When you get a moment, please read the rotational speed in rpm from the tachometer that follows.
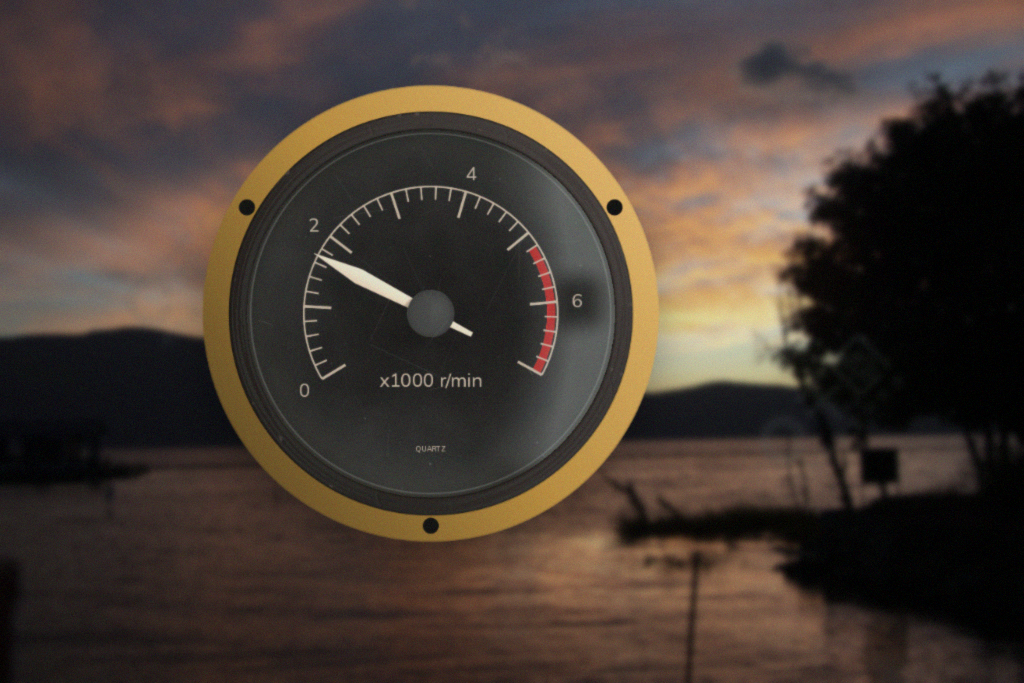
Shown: 1700 rpm
